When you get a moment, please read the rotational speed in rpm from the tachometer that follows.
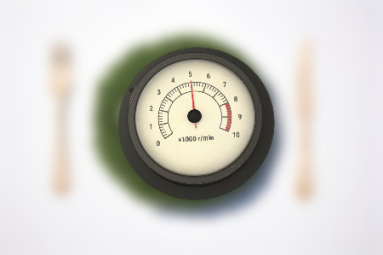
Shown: 5000 rpm
